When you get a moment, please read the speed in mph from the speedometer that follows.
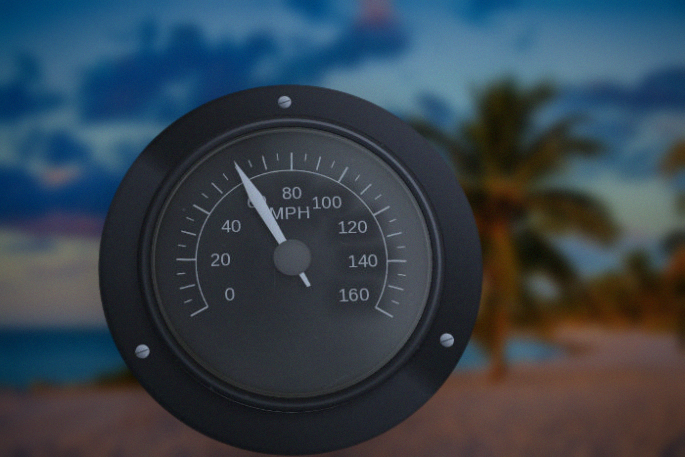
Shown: 60 mph
